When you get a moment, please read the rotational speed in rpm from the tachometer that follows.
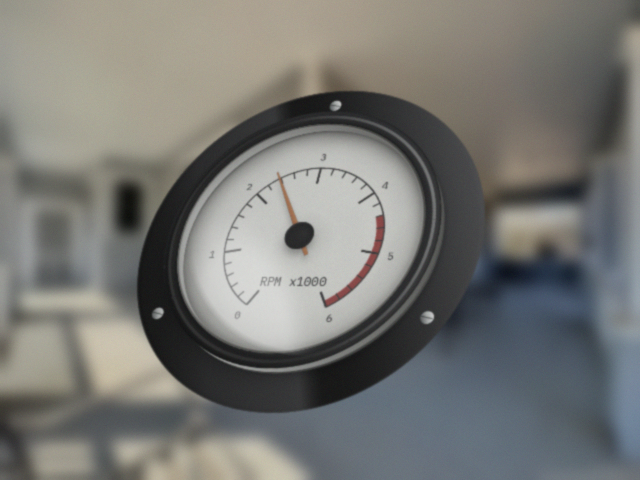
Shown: 2400 rpm
